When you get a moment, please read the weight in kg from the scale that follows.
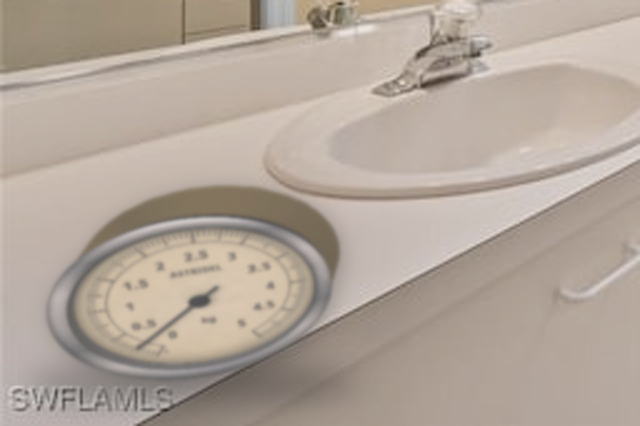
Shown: 0.25 kg
